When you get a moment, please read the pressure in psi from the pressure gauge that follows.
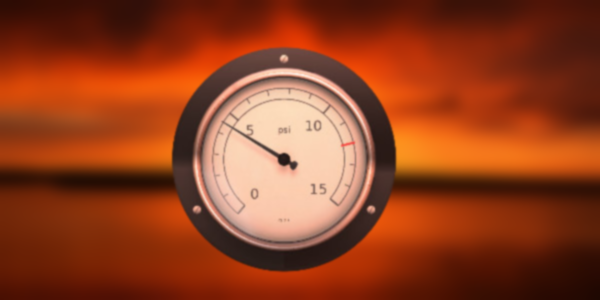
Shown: 4.5 psi
